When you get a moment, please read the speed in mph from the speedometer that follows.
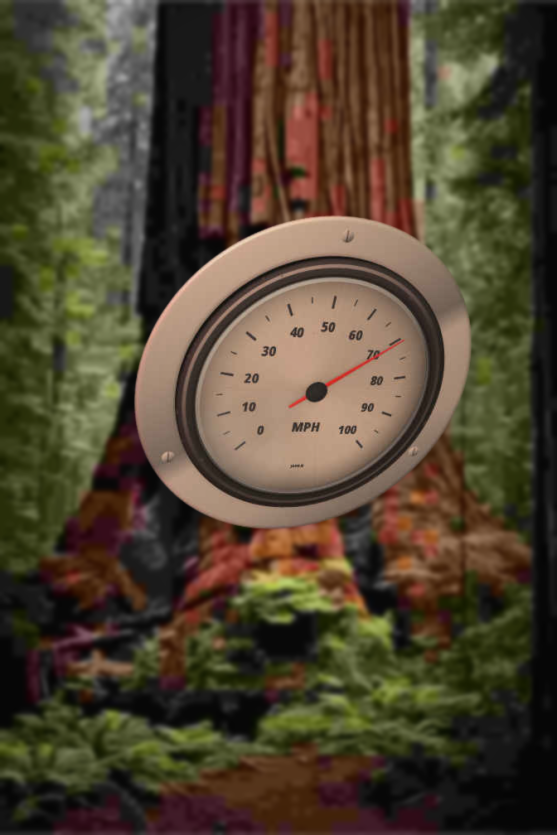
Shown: 70 mph
